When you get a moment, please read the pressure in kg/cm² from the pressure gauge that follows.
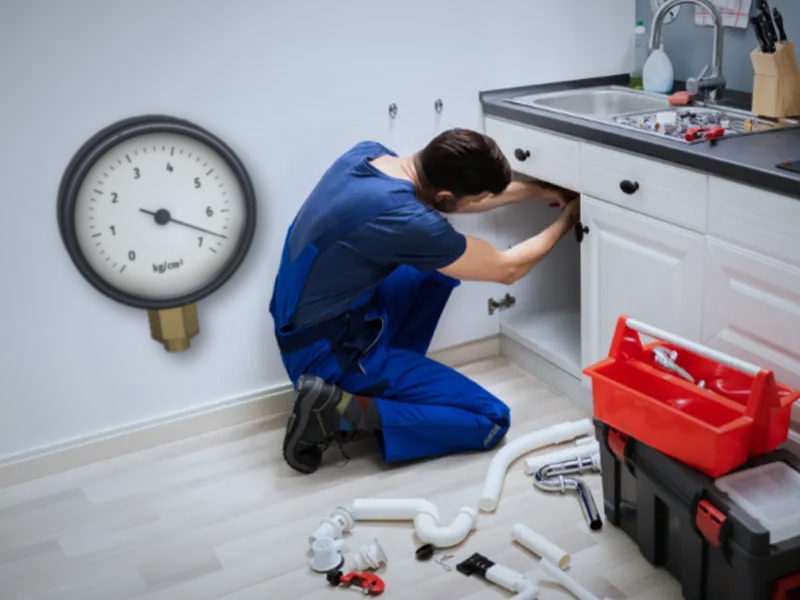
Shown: 6.6 kg/cm²
